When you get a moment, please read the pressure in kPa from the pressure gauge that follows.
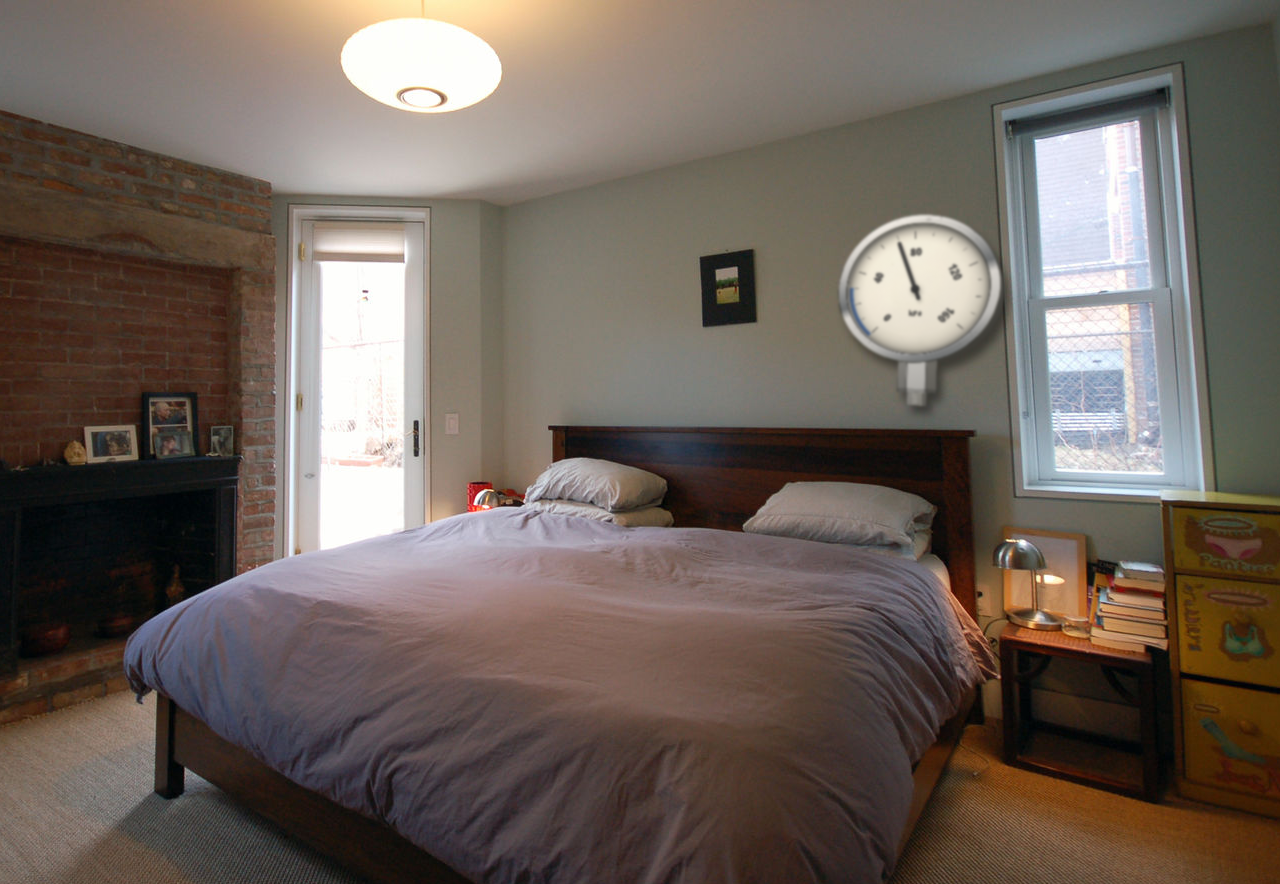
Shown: 70 kPa
